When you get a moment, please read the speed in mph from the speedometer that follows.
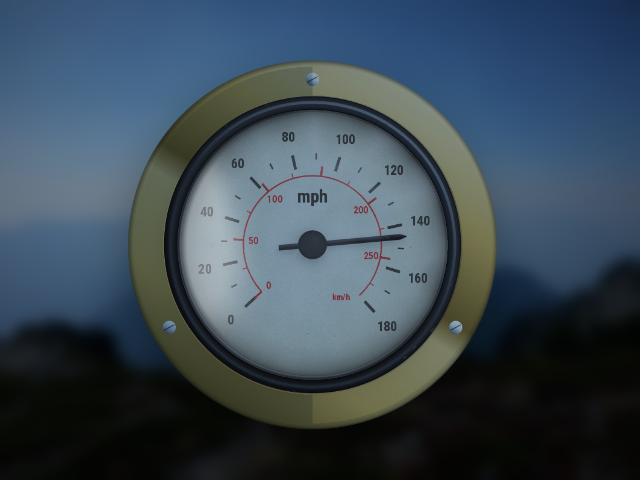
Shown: 145 mph
